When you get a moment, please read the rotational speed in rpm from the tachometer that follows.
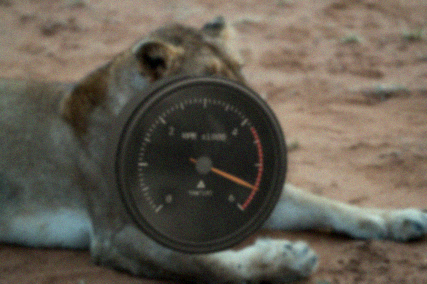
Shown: 5500 rpm
